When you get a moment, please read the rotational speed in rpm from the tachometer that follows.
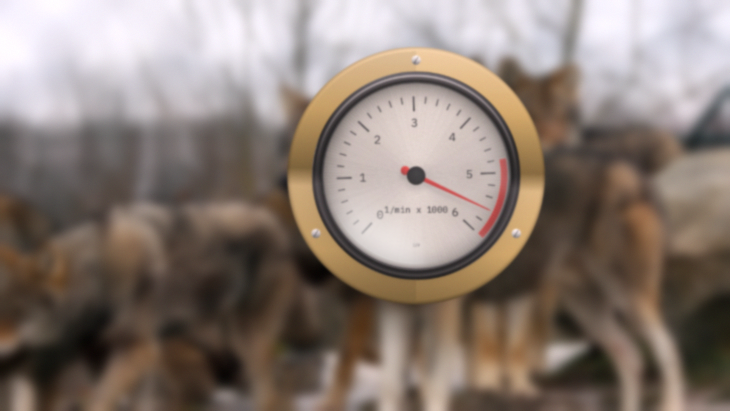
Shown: 5600 rpm
